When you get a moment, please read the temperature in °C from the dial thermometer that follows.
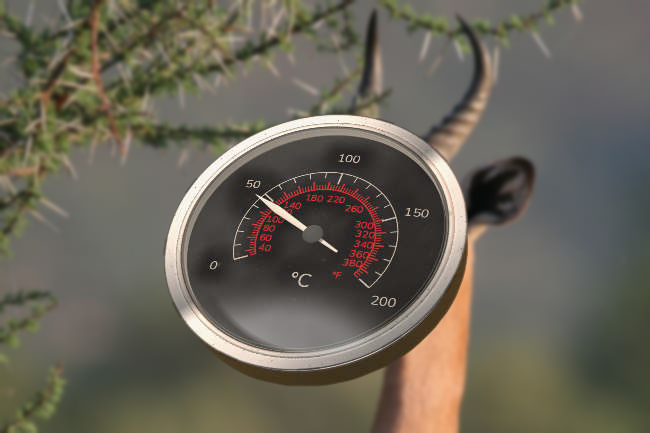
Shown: 45 °C
